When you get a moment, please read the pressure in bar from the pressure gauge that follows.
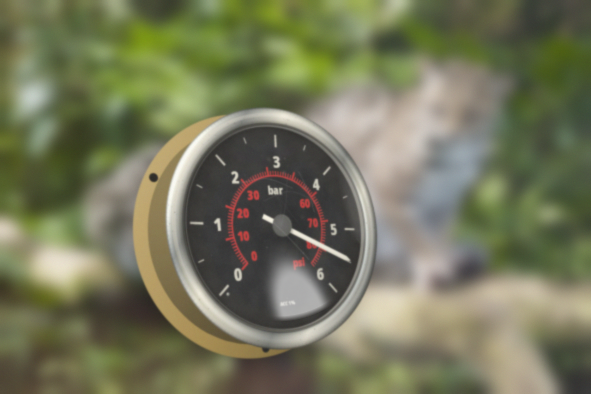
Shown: 5.5 bar
